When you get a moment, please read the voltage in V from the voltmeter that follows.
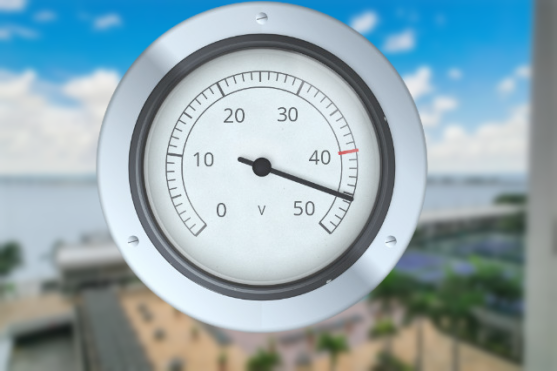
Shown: 45.5 V
